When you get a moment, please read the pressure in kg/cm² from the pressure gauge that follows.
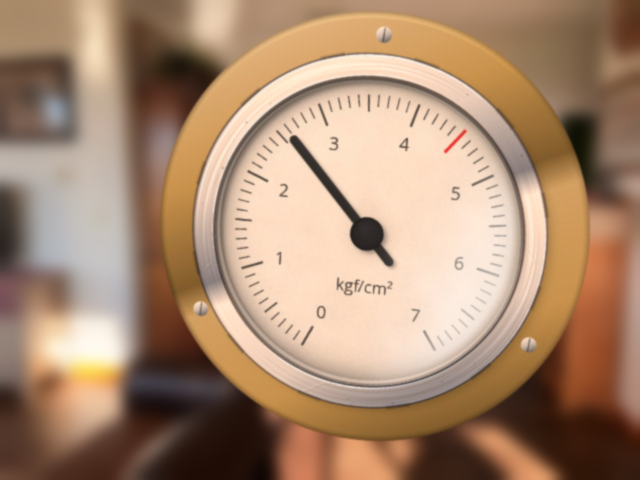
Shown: 2.6 kg/cm²
